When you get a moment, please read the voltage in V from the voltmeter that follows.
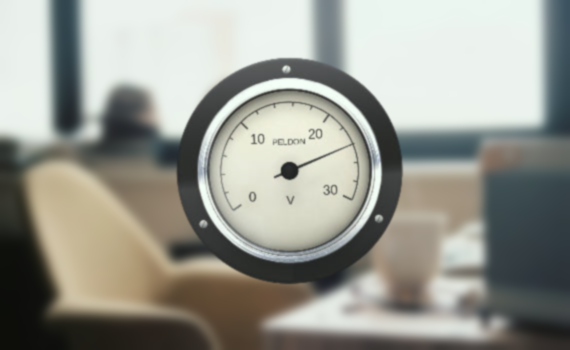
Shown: 24 V
